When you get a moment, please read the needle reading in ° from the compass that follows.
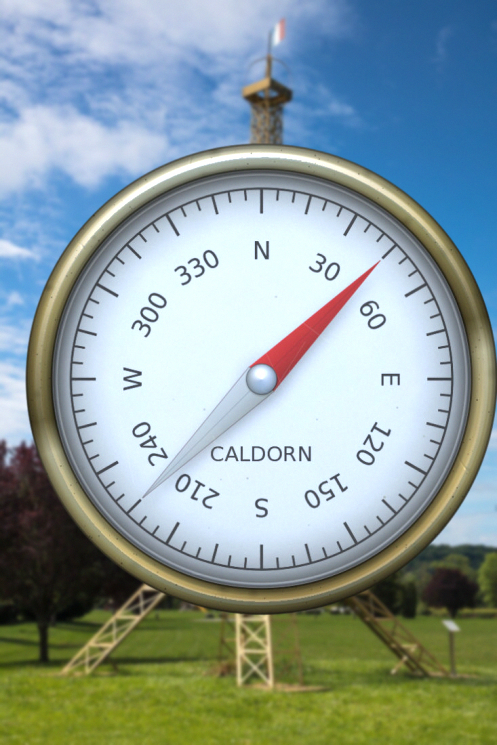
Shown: 45 °
